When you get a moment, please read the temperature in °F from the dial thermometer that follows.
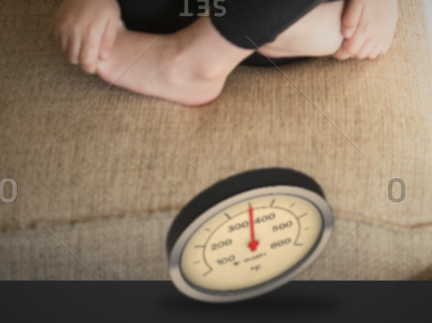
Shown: 350 °F
